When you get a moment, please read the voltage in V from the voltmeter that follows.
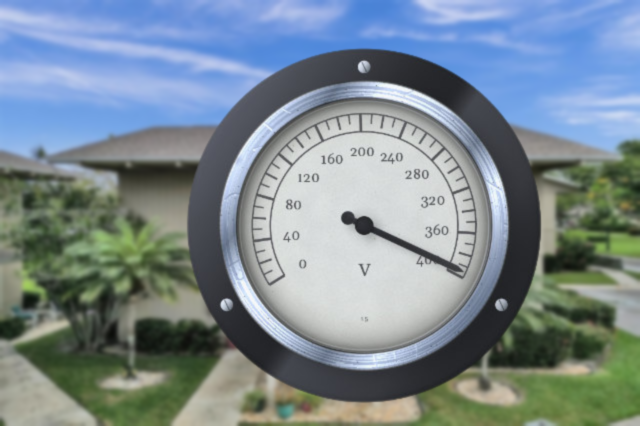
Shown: 395 V
